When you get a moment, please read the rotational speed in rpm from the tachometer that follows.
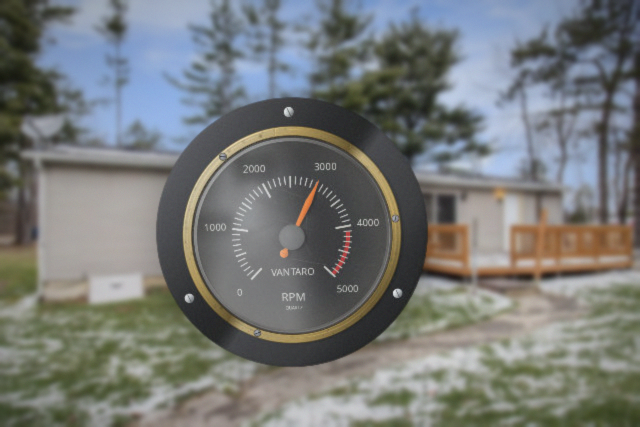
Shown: 3000 rpm
